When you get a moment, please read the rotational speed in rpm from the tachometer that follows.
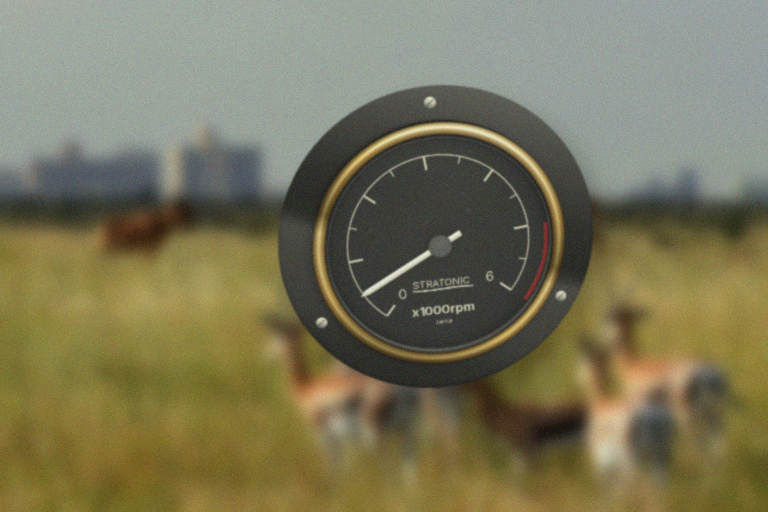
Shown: 500 rpm
